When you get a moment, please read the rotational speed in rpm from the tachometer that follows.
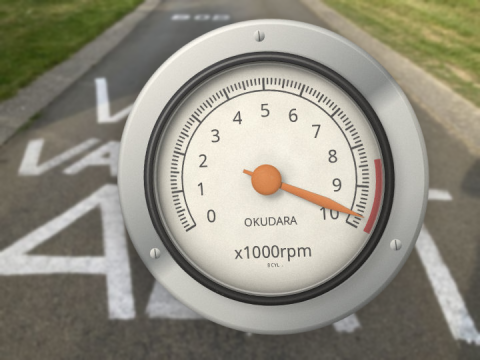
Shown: 9700 rpm
